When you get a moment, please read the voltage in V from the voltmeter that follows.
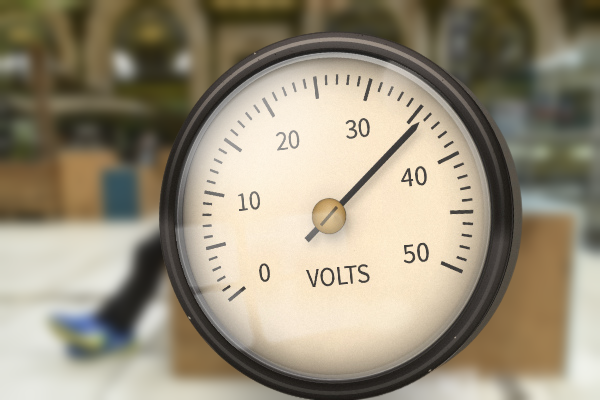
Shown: 36 V
